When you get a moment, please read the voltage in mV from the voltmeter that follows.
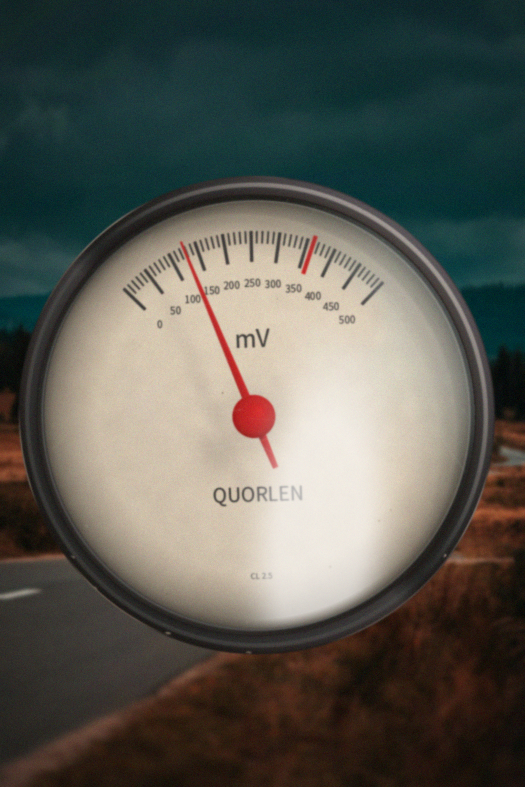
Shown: 130 mV
